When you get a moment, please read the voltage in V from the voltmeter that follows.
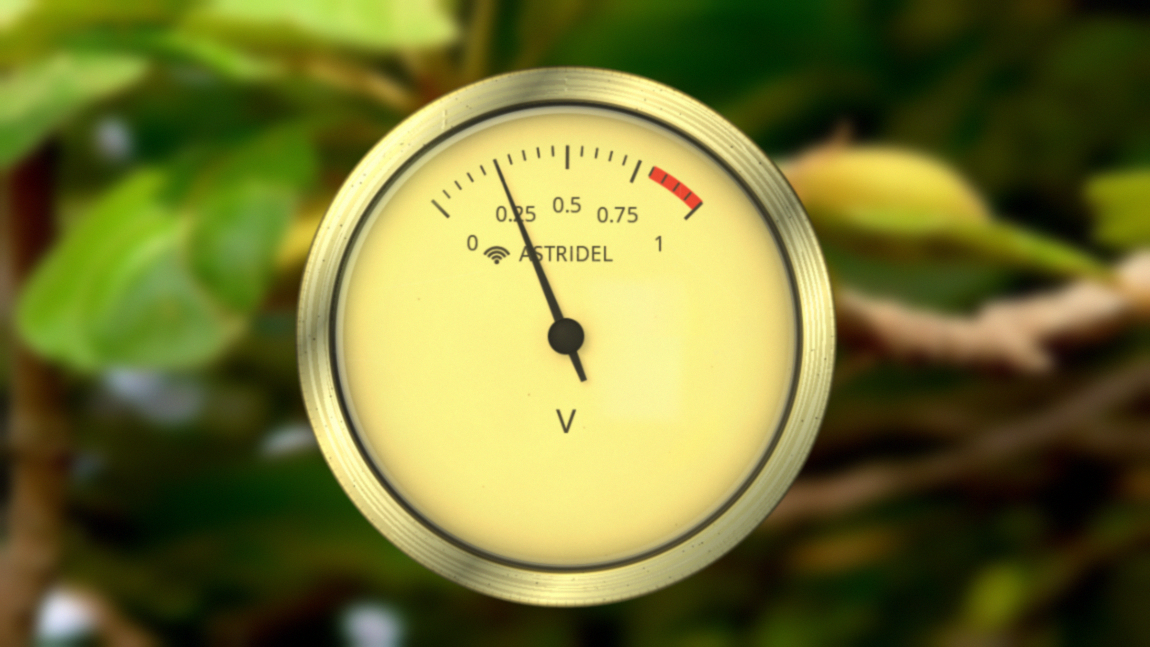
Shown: 0.25 V
